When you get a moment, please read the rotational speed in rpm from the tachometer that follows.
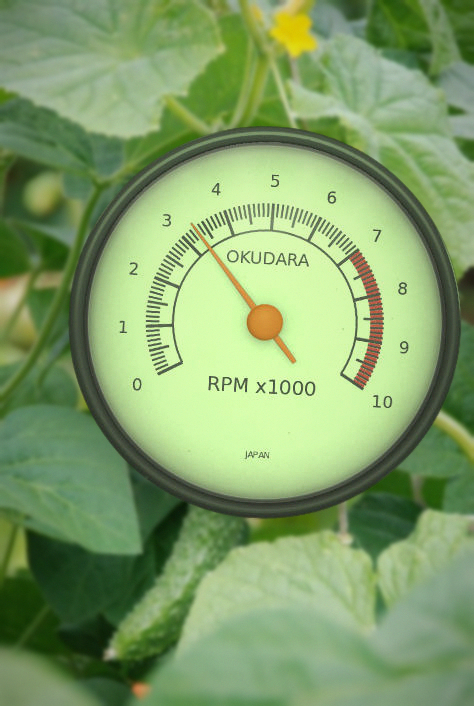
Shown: 3300 rpm
